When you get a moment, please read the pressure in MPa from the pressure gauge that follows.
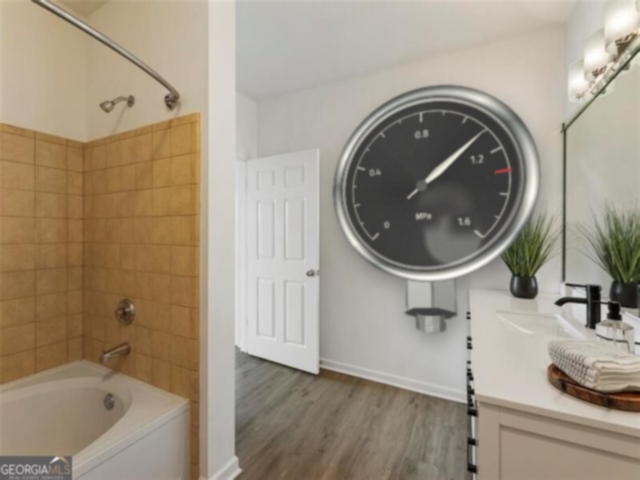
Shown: 1.1 MPa
